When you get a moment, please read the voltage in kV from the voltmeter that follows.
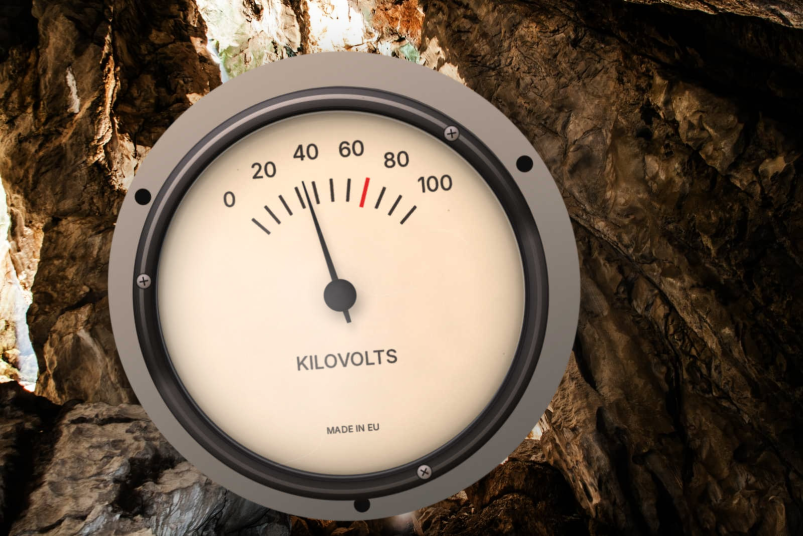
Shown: 35 kV
